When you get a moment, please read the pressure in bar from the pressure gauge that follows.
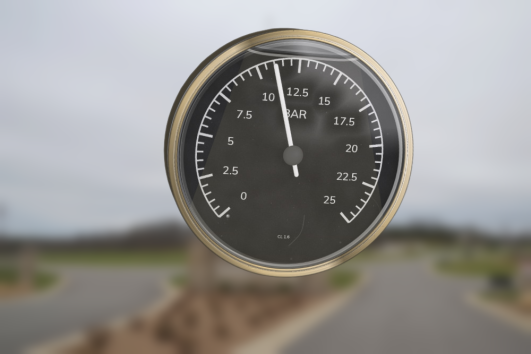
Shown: 11 bar
